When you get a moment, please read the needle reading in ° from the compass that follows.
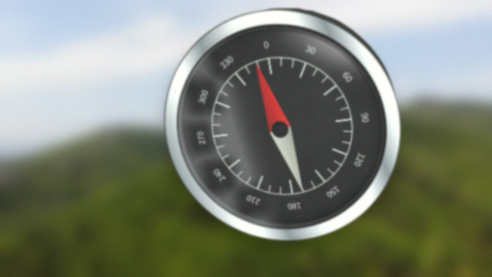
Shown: 350 °
